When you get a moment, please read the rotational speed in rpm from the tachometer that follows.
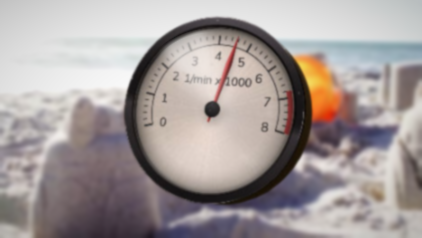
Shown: 4600 rpm
